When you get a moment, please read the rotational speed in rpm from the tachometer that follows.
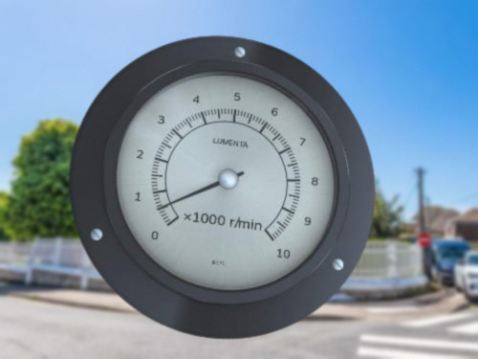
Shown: 500 rpm
